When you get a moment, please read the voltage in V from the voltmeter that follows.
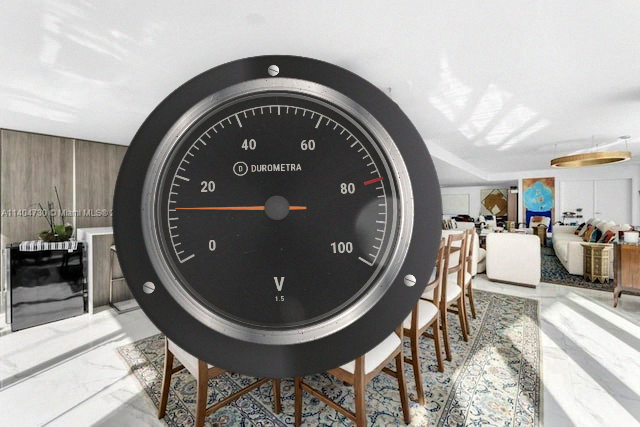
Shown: 12 V
